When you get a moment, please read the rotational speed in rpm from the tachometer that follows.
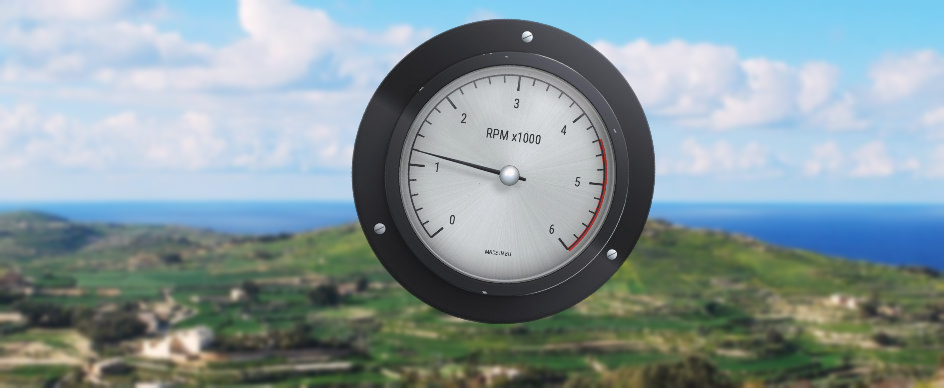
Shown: 1200 rpm
